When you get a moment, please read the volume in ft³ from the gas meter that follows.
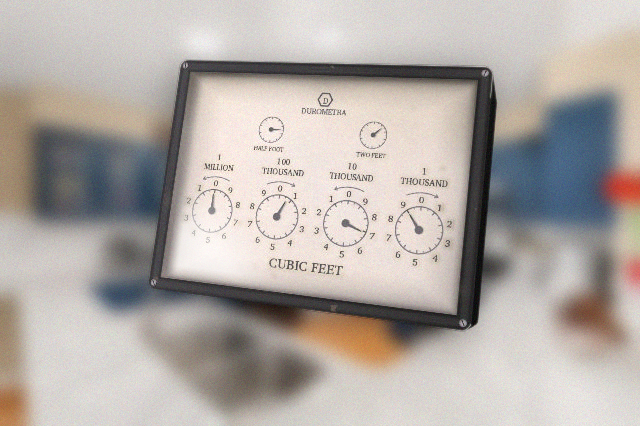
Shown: 6900 ft³
